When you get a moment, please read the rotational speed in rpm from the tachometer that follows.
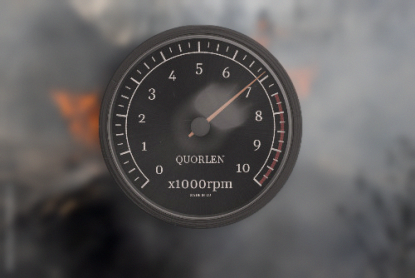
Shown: 6875 rpm
